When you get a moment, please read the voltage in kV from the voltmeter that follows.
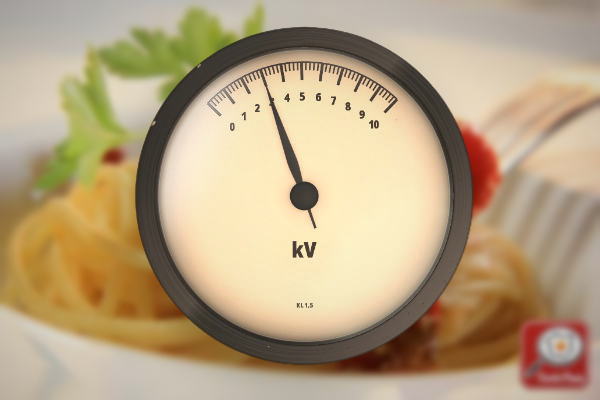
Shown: 3 kV
